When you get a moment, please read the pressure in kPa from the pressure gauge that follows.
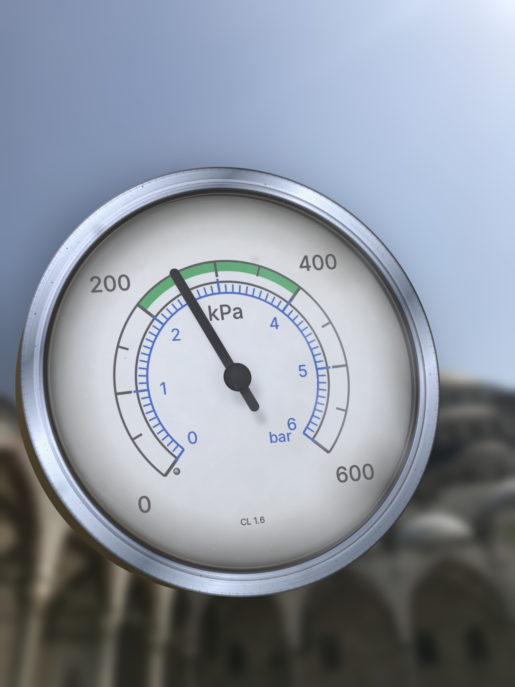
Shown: 250 kPa
